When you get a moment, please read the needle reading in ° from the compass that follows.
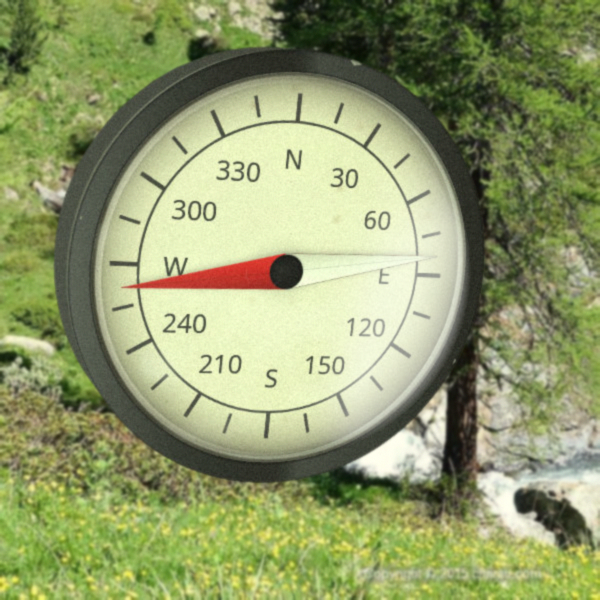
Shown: 262.5 °
